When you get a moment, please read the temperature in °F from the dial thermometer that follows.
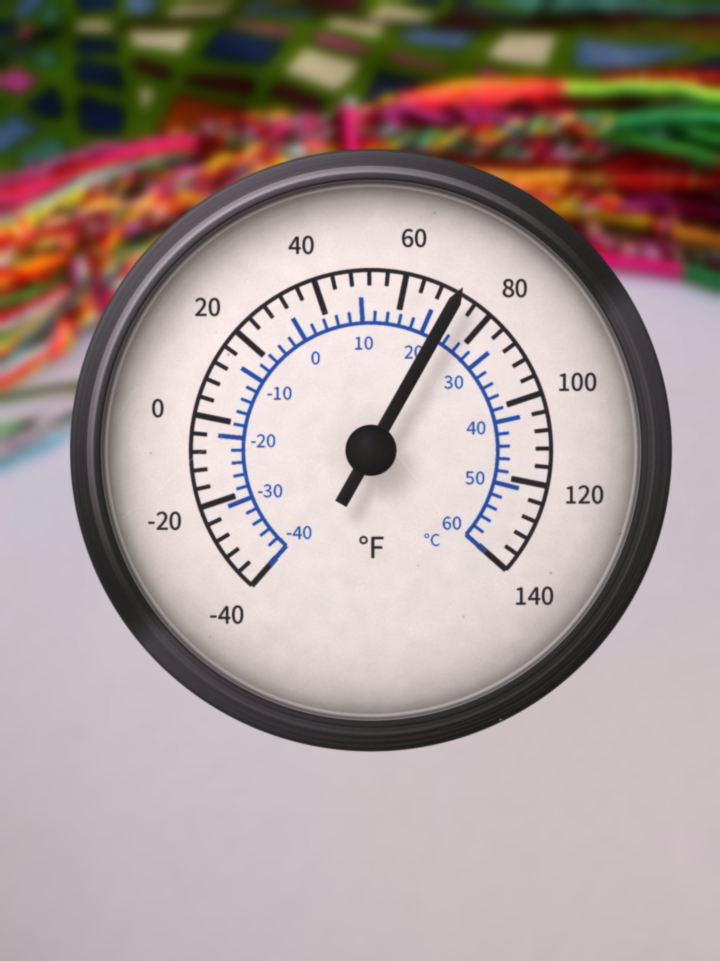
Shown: 72 °F
